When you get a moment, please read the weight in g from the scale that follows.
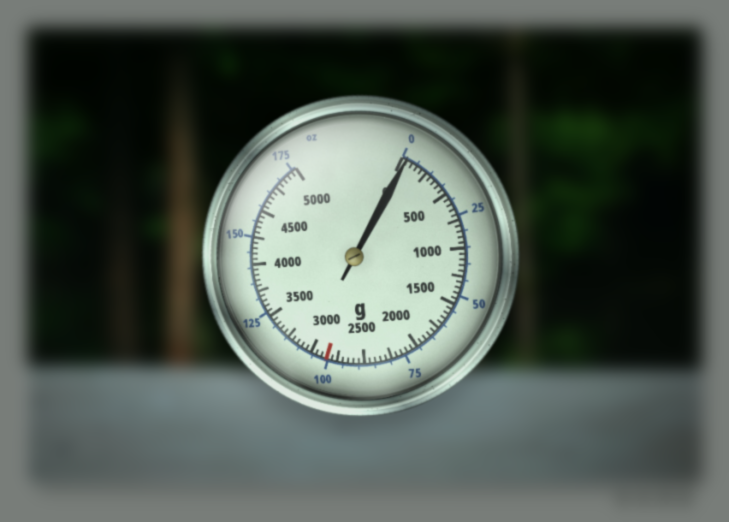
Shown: 50 g
